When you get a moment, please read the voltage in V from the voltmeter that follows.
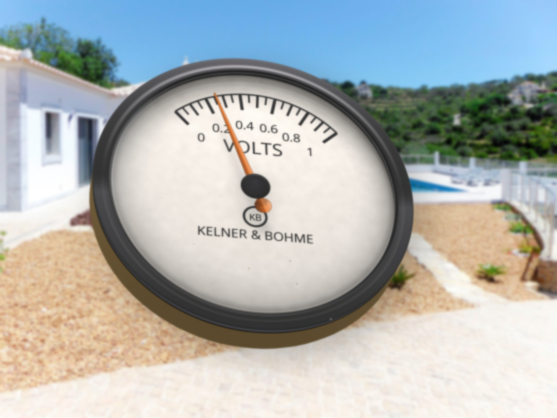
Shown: 0.25 V
